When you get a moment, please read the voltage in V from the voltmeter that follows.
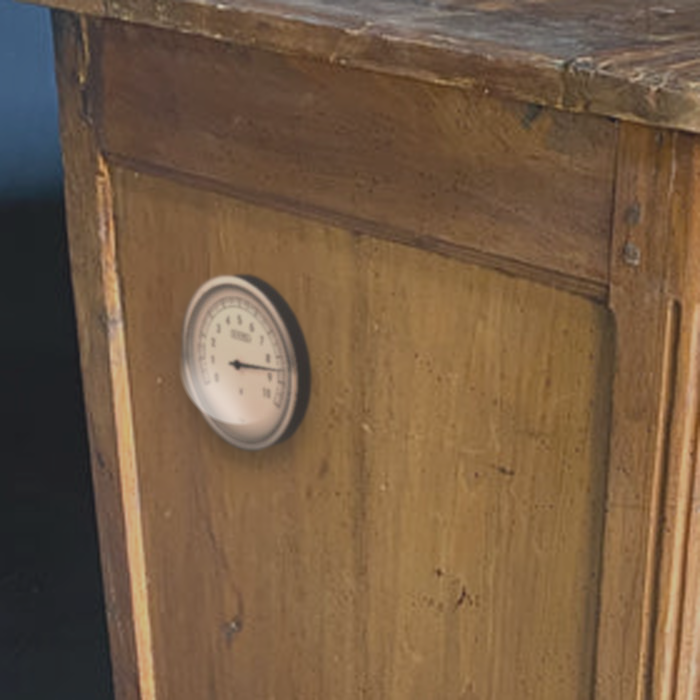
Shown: 8.5 V
